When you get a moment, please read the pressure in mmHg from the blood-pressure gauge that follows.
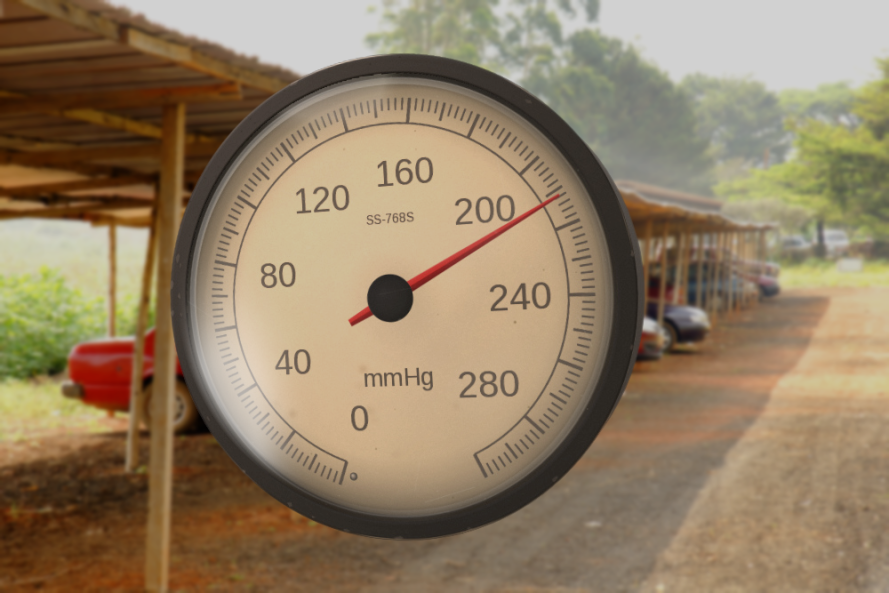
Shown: 212 mmHg
